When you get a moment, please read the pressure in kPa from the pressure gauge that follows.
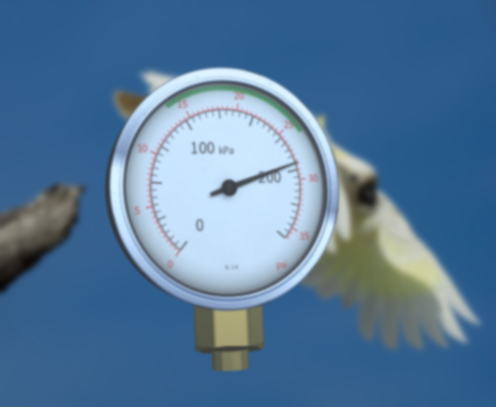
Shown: 195 kPa
